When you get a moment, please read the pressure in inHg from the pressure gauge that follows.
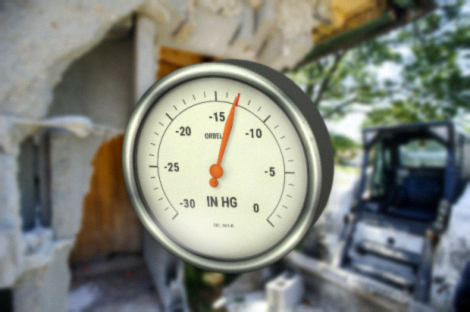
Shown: -13 inHg
